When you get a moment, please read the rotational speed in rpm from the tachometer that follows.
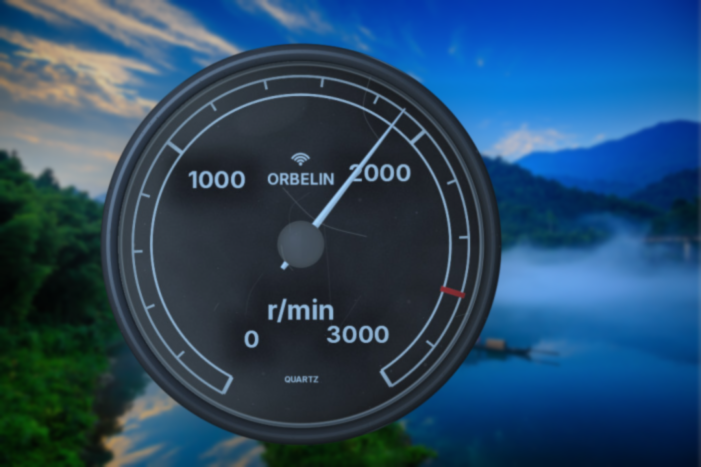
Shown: 1900 rpm
